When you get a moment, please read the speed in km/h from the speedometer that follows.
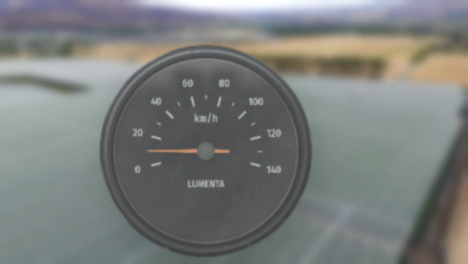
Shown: 10 km/h
